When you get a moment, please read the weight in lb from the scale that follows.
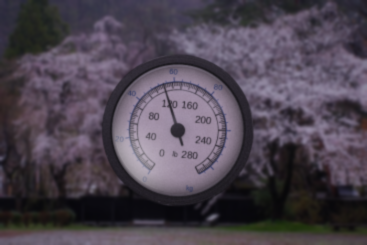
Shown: 120 lb
